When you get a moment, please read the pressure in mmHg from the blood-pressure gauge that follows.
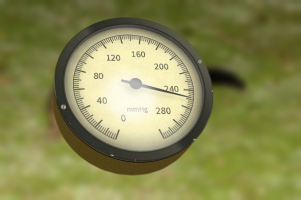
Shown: 250 mmHg
